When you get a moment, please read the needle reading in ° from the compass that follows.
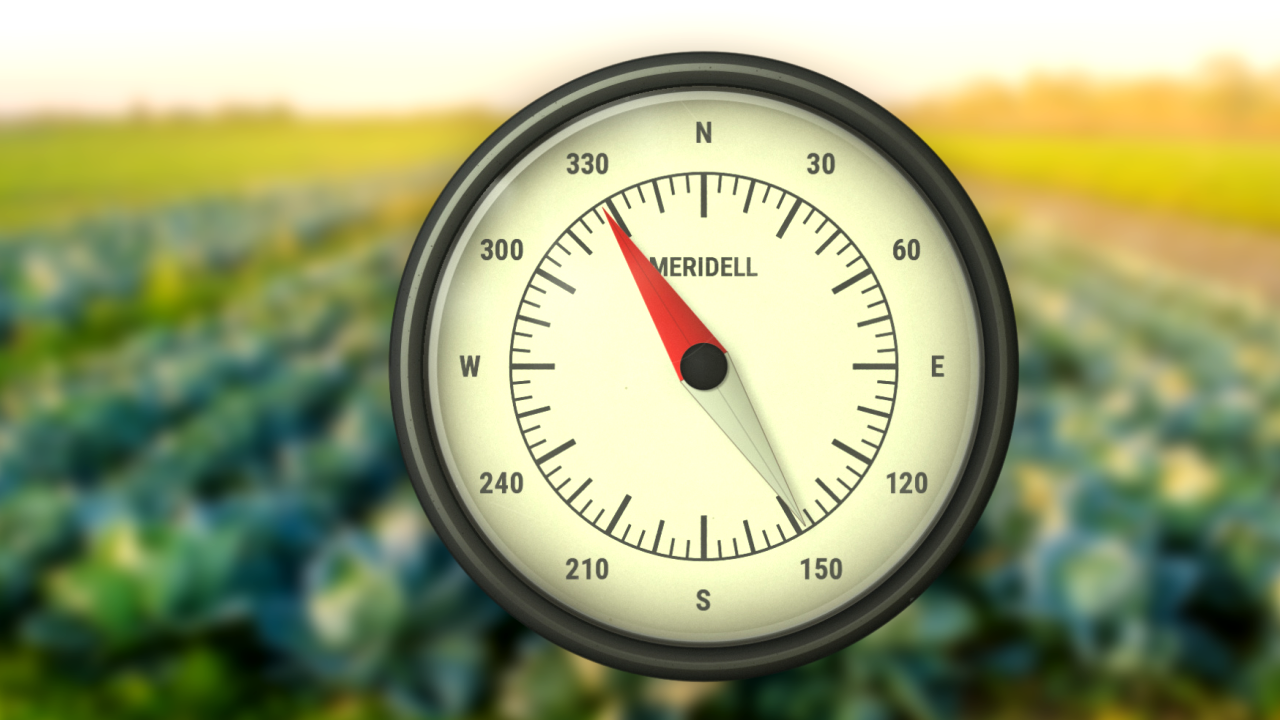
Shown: 327.5 °
